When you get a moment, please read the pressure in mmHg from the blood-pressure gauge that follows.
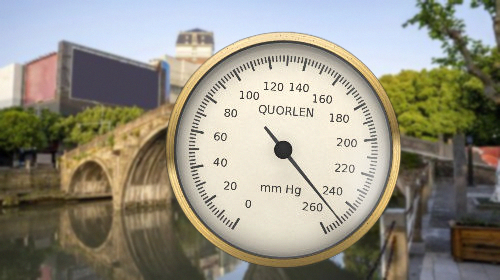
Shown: 250 mmHg
